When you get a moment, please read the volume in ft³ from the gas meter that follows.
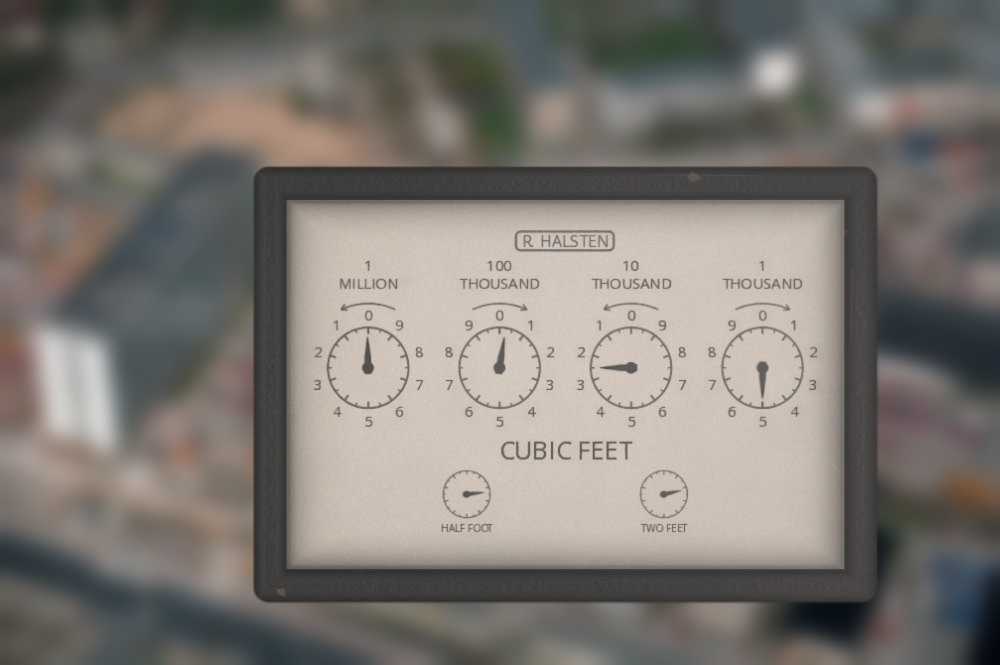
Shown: 2500 ft³
